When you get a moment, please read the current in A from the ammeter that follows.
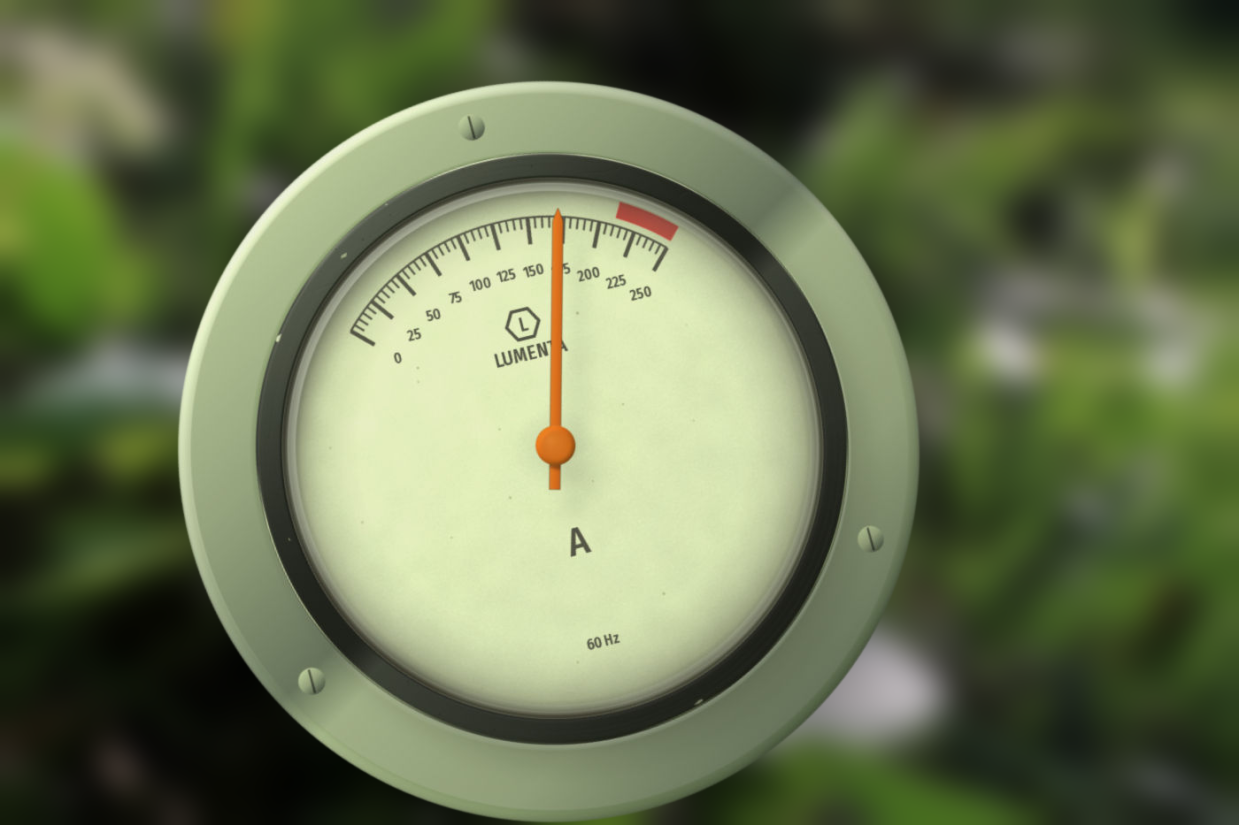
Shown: 170 A
